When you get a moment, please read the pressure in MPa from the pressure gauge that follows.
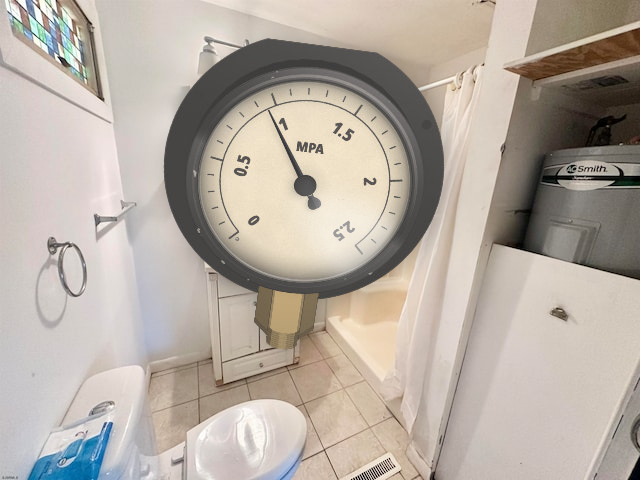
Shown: 0.95 MPa
